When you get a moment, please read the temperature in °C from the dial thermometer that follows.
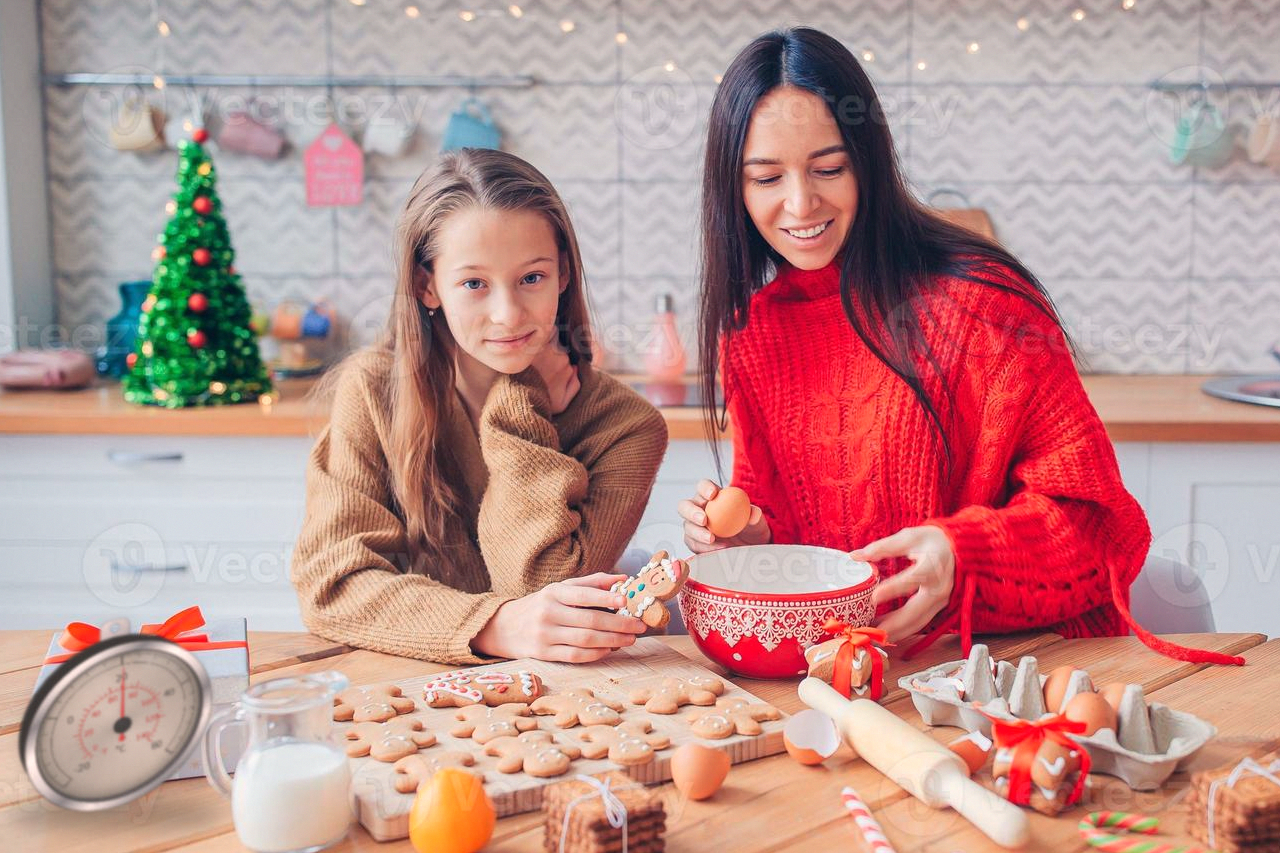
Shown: 20 °C
